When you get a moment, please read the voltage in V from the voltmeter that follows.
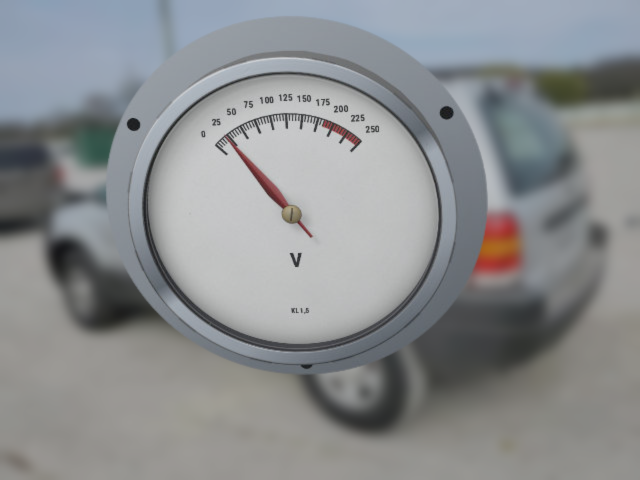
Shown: 25 V
